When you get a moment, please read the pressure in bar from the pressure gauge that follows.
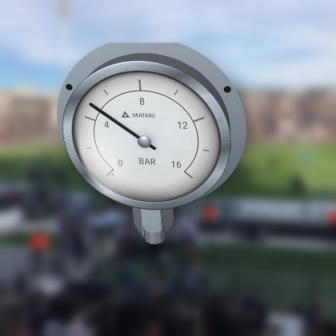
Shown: 5 bar
